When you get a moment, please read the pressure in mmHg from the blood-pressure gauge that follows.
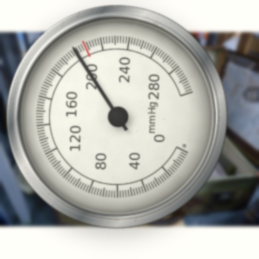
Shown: 200 mmHg
